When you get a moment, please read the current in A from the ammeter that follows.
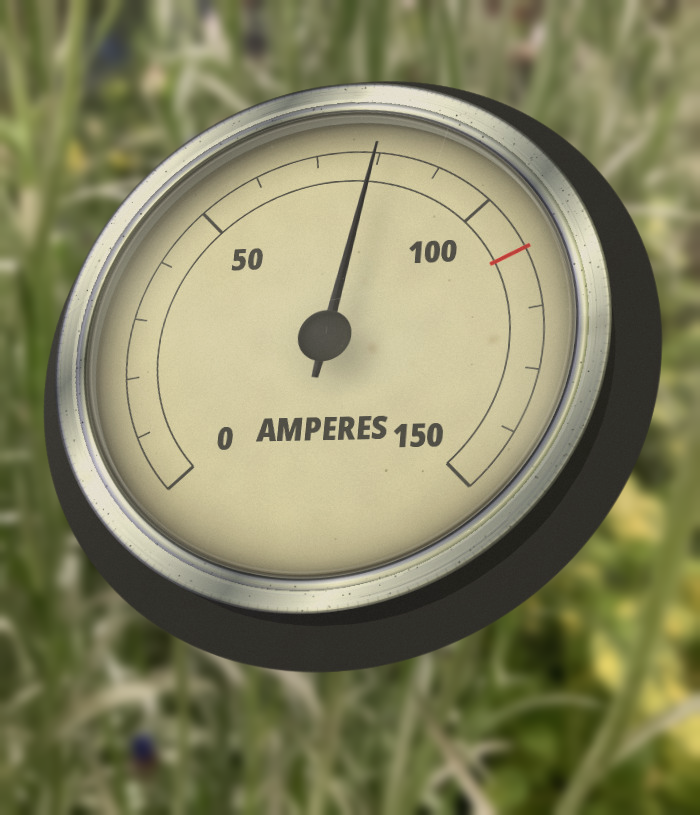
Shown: 80 A
